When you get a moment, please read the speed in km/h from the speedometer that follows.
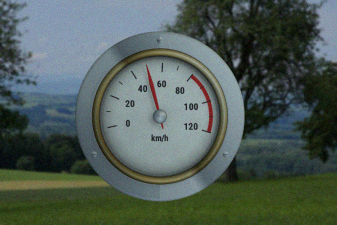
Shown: 50 km/h
